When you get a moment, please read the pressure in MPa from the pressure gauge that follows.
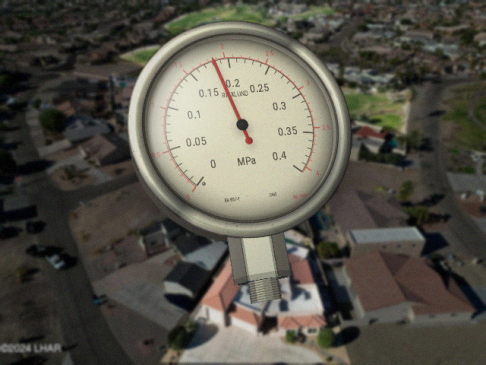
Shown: 0.18 MPa
